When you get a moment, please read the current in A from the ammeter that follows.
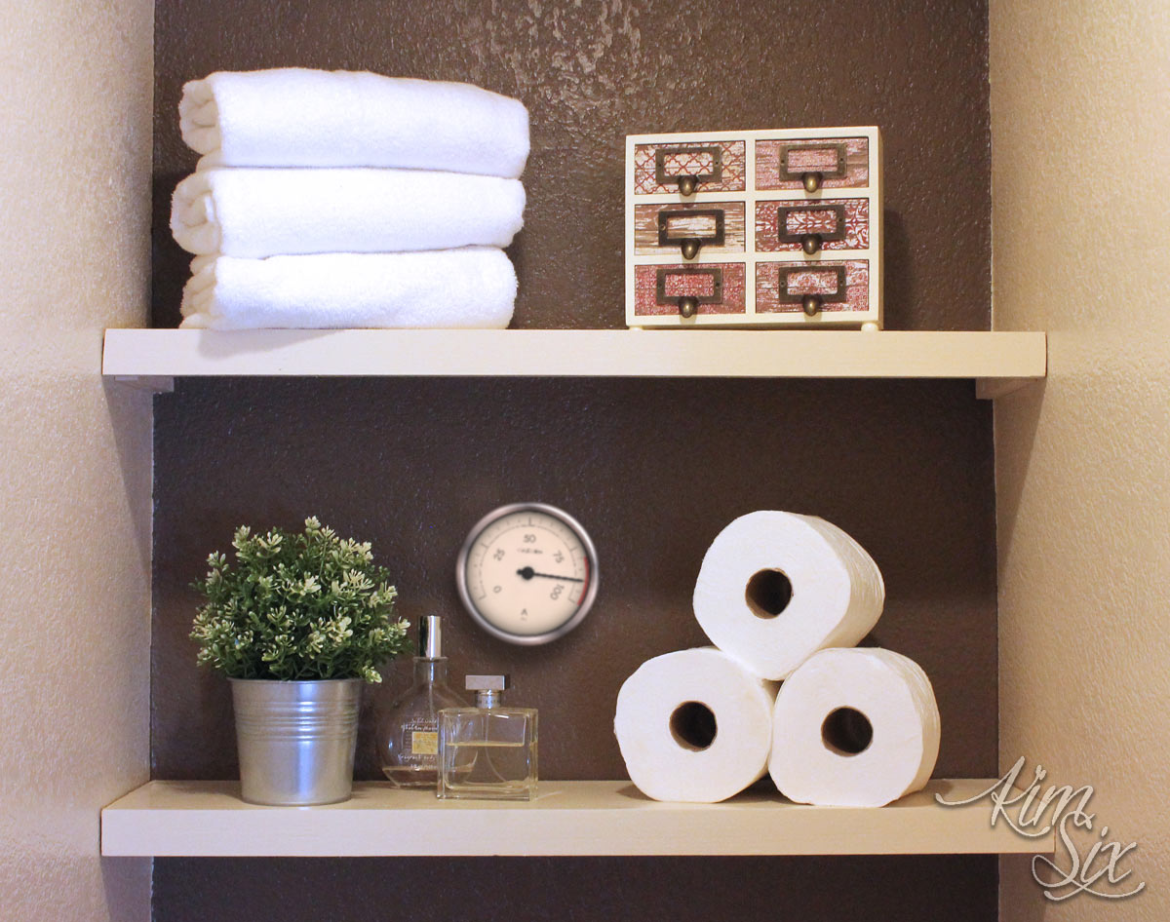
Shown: 90 A
